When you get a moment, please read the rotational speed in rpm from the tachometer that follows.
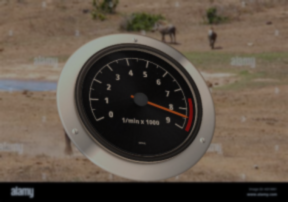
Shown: 8500 rpm
